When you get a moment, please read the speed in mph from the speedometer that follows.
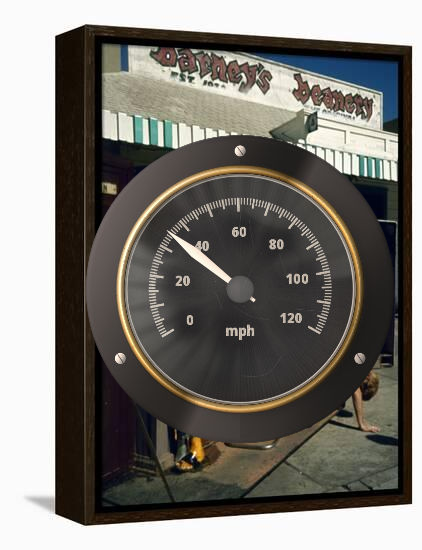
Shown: 35 mph
